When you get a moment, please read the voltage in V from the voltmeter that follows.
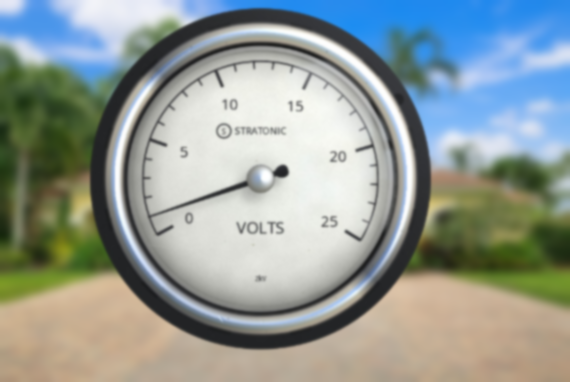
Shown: 1 V
